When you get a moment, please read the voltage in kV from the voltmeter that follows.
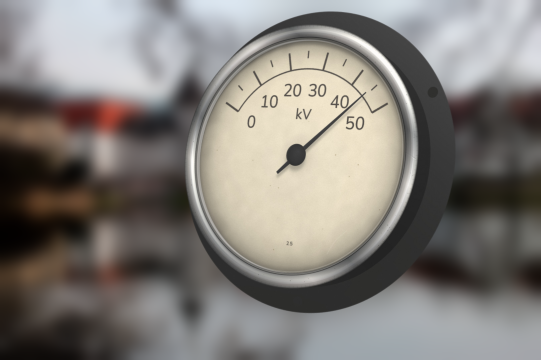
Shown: 45 kV
